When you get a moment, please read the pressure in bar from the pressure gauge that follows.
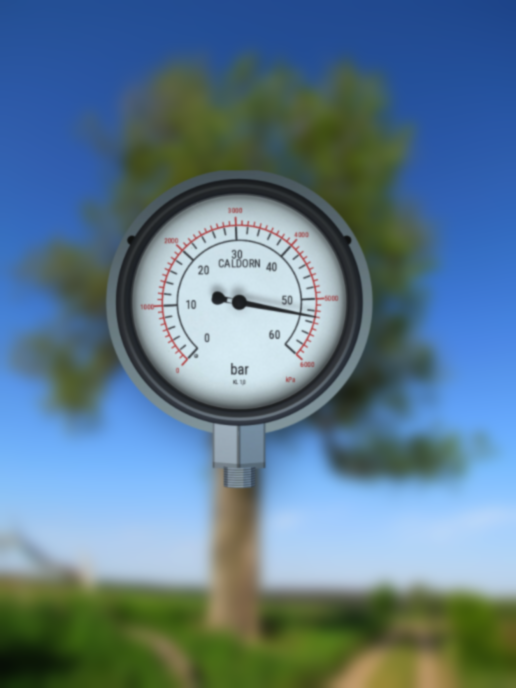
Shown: 53 bar
